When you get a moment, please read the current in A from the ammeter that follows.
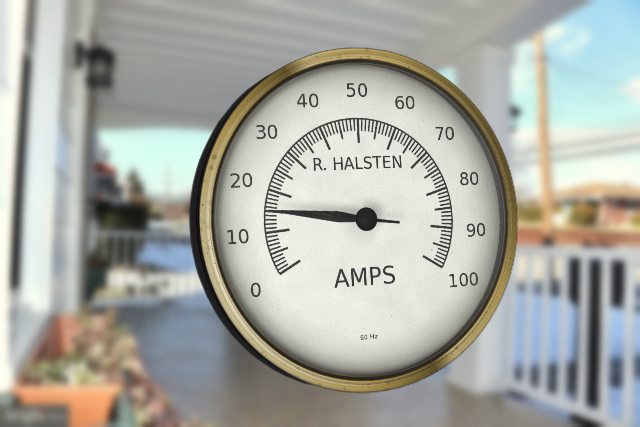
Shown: 15 A
